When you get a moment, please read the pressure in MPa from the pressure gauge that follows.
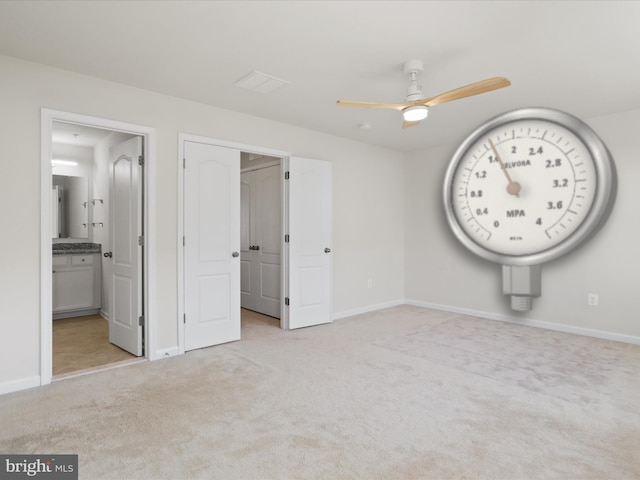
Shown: 1.7 MPa
